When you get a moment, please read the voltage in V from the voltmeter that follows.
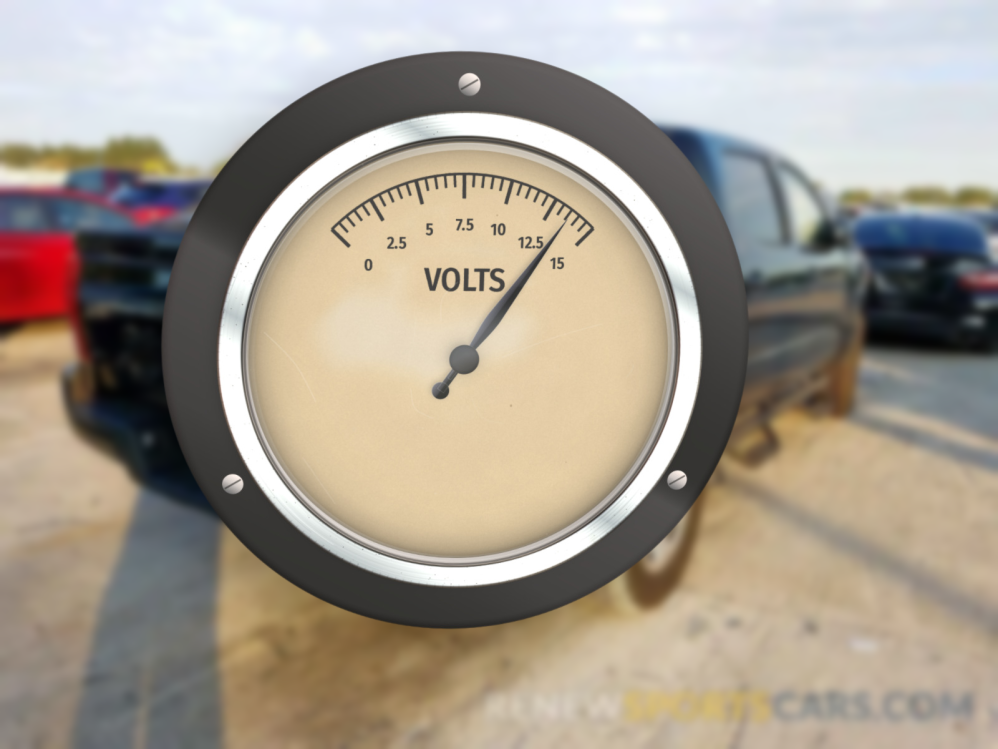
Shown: 13.5 V
